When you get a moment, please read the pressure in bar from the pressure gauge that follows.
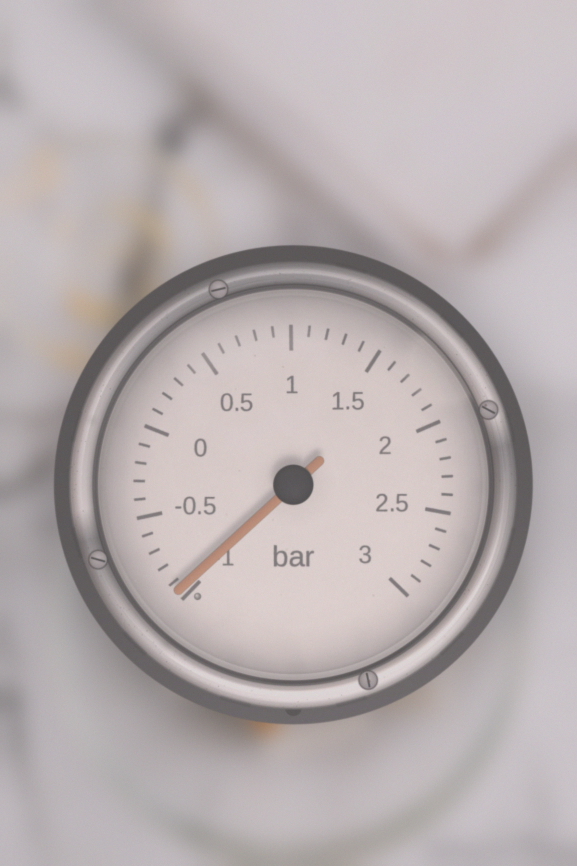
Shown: -0.95 bar
